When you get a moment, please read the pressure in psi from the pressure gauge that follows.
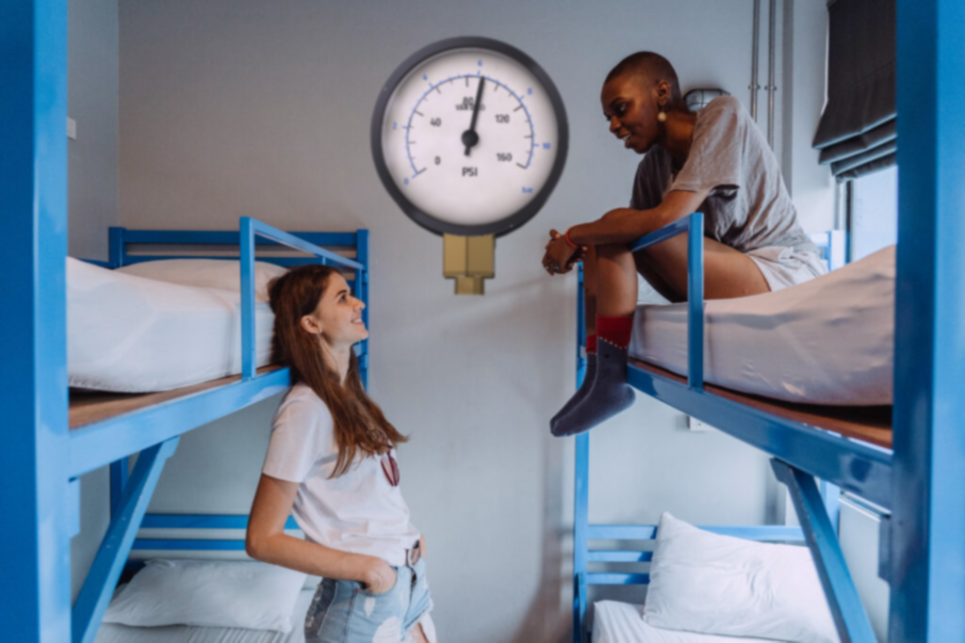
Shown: 90 psi
